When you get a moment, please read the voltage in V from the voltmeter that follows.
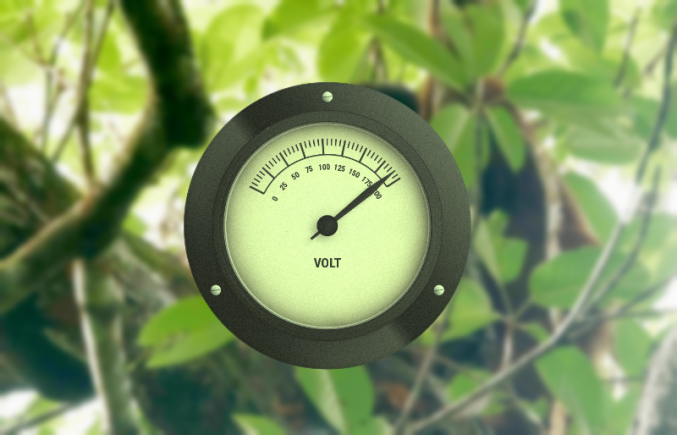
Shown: 190 V
